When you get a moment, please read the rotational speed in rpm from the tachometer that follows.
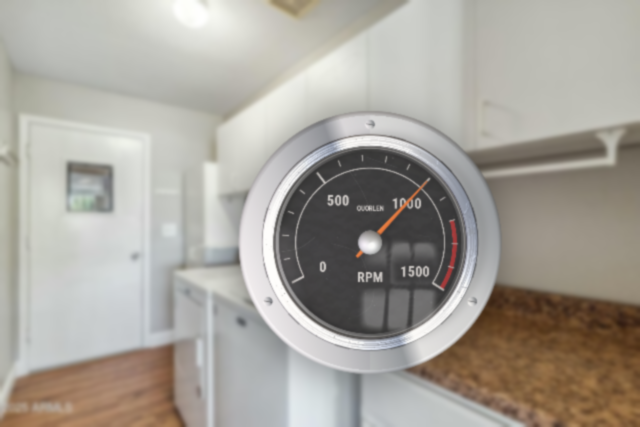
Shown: 1000 rpm
